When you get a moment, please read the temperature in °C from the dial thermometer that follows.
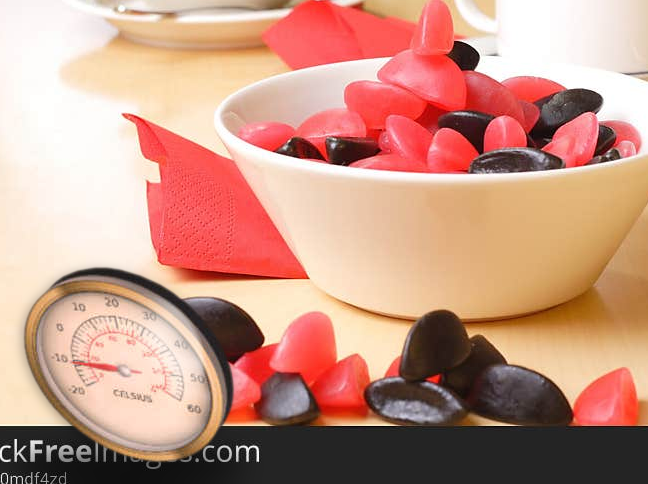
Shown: -10 °C
